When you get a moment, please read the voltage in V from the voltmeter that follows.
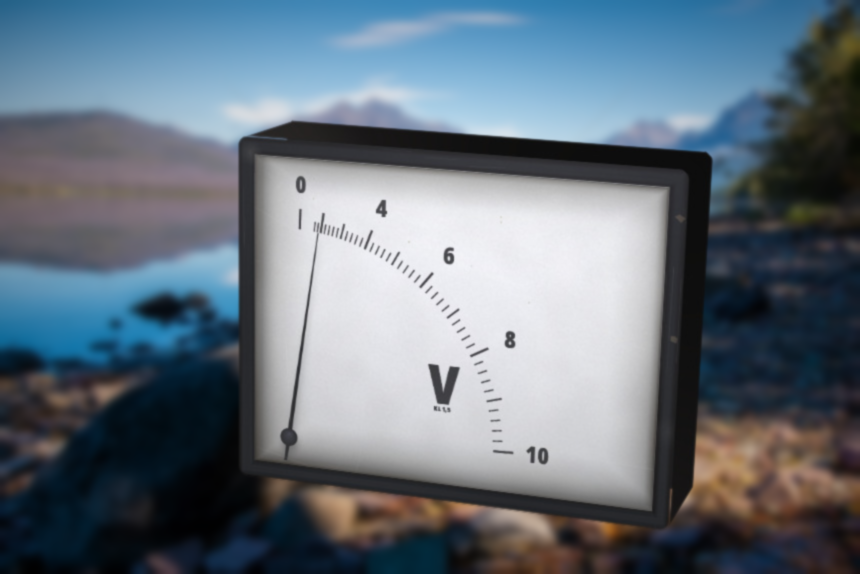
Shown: 2 V
